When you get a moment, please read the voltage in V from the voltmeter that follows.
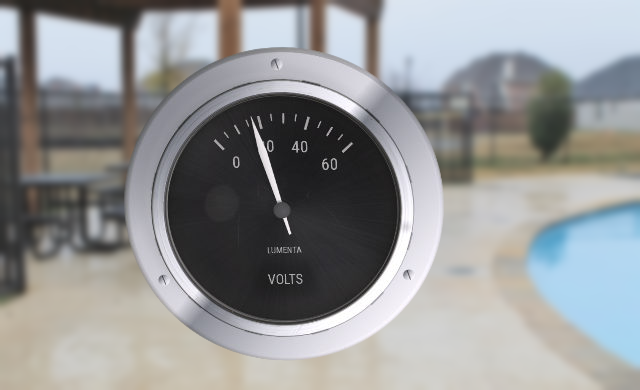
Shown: 17.5 V
